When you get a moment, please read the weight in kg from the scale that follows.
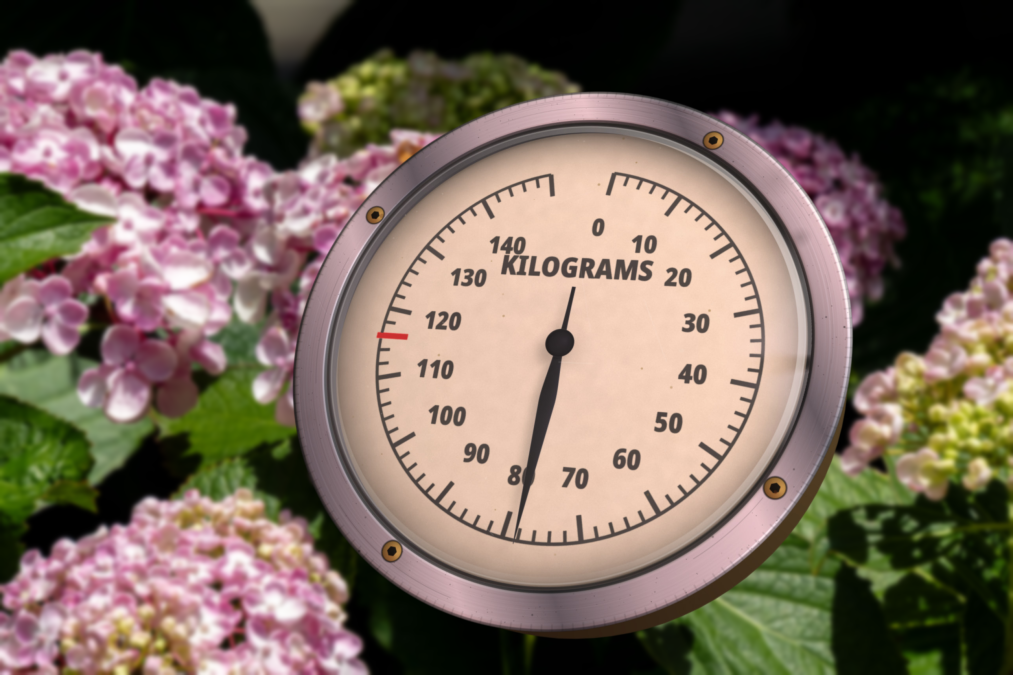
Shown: 78 kg
